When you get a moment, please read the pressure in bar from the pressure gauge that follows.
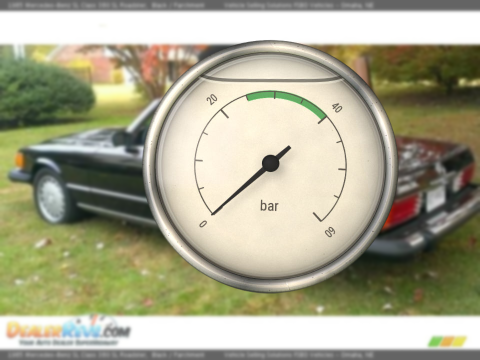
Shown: 0 bar
